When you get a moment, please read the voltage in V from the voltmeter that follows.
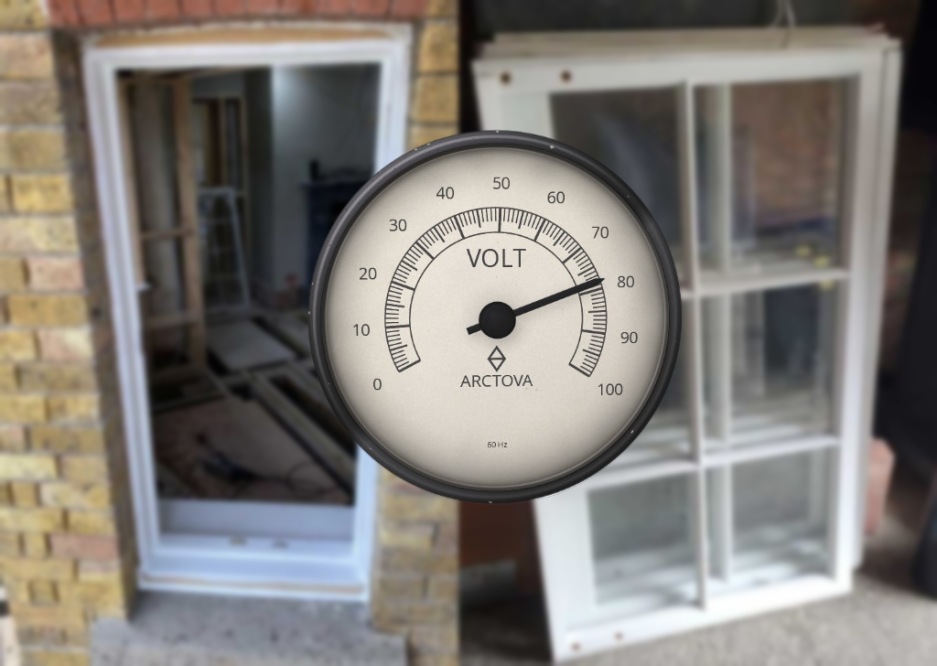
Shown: 78 V
